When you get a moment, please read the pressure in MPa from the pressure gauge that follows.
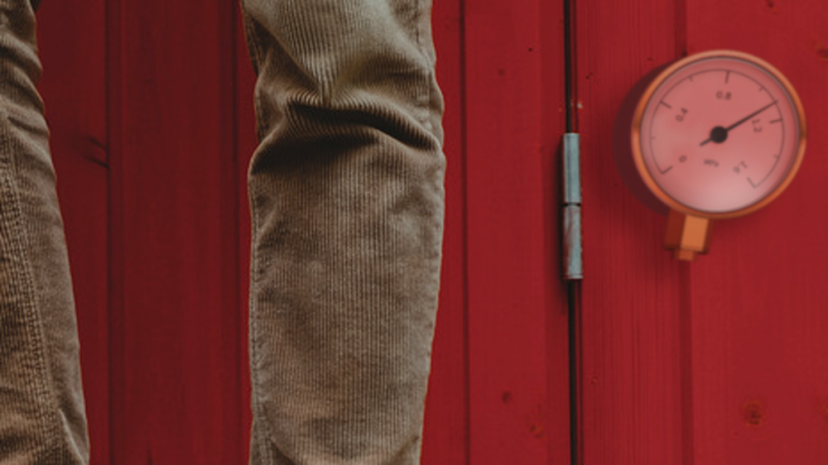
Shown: 1.1 MPa
